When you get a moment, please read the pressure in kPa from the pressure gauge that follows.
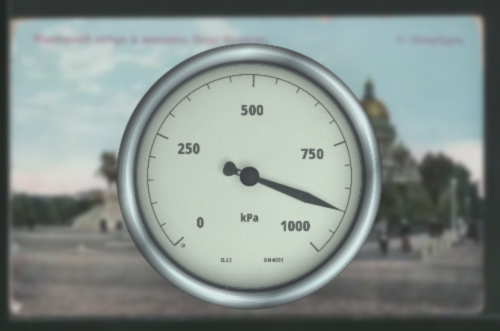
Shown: 900 kPa
